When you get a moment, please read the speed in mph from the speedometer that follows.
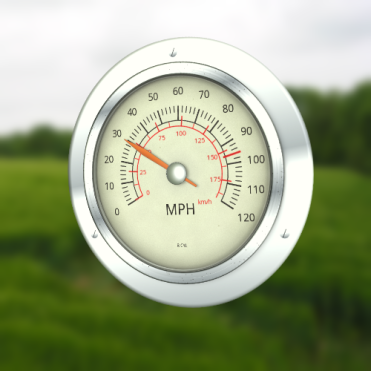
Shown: 30 mph
